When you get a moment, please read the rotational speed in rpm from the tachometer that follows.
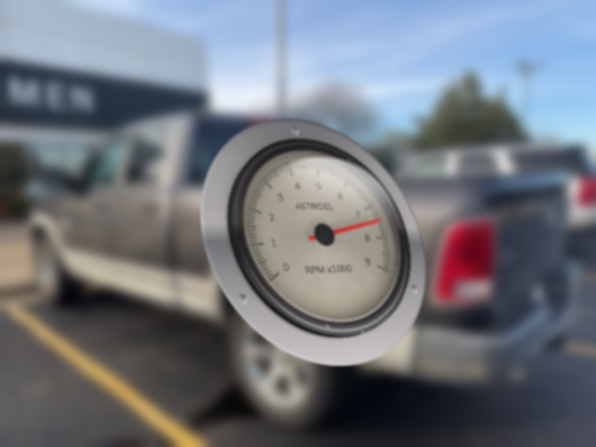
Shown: 7500 rpm
